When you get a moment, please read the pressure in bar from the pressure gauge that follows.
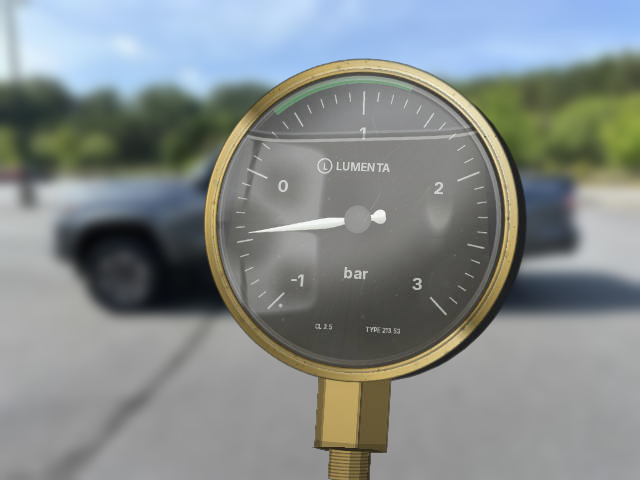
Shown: -0.45 bar
